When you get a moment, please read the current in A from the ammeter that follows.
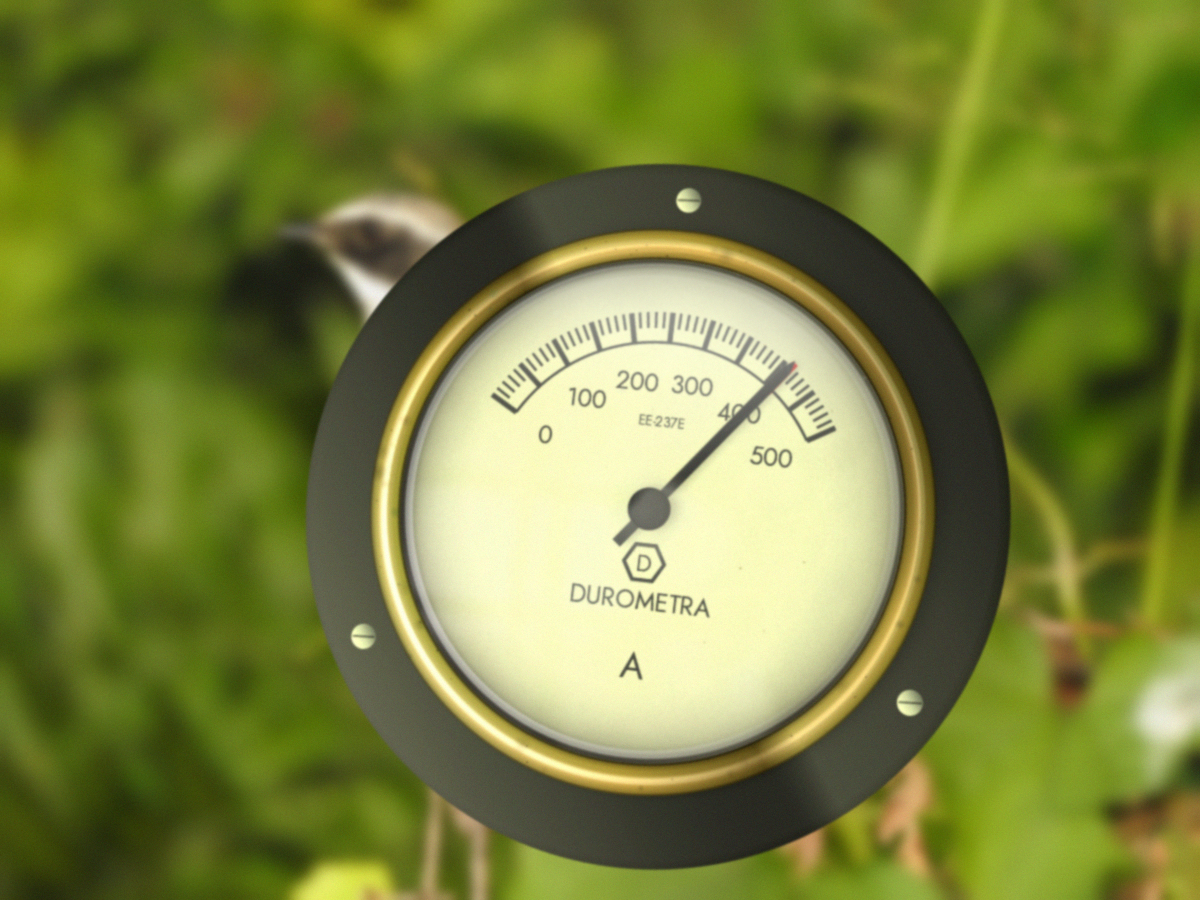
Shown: 410 A
